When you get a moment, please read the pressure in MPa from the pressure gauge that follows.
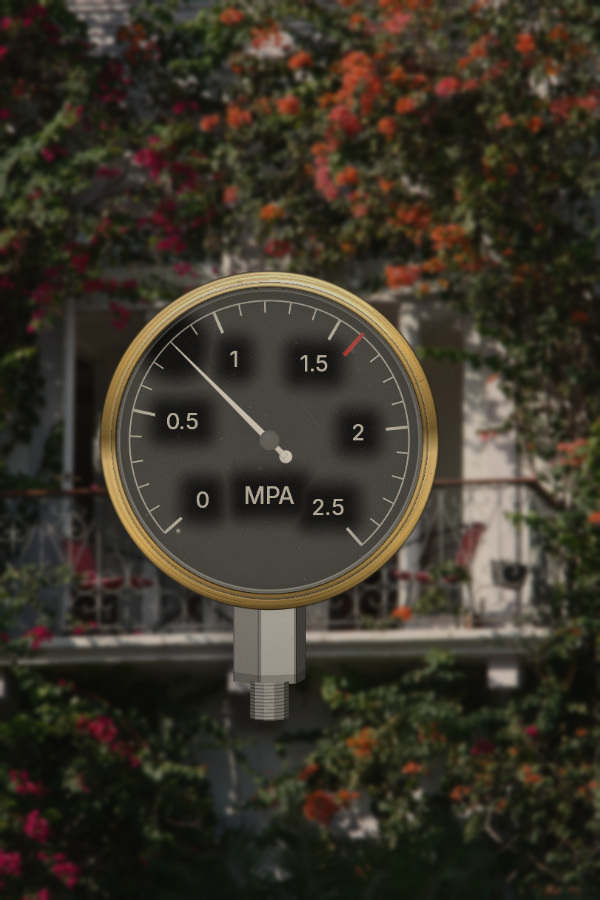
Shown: 0.8 MPa
